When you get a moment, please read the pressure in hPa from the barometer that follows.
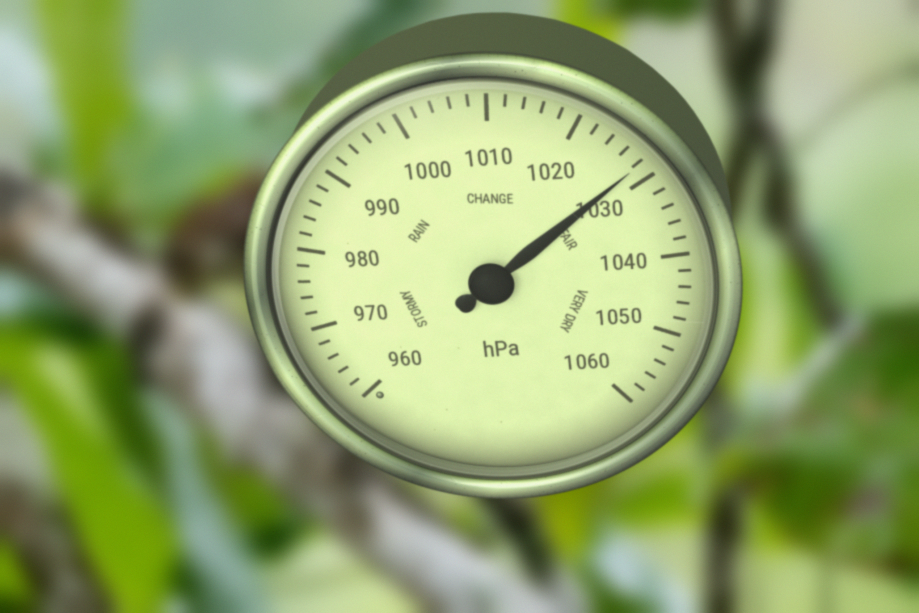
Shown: 1028 hPa
